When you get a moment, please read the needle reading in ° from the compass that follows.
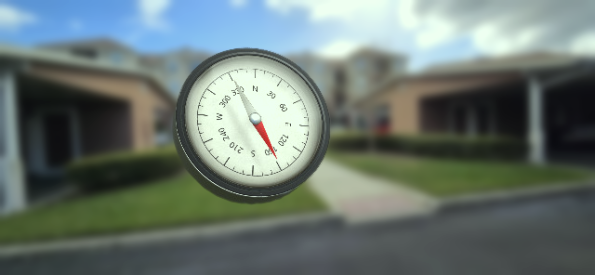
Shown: 150 °
